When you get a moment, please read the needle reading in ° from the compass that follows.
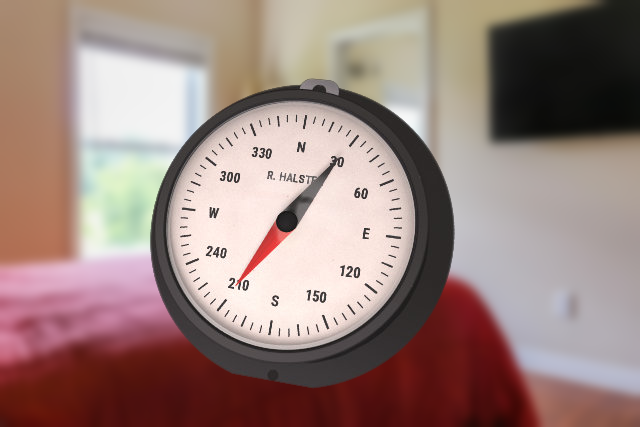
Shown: 210 °
